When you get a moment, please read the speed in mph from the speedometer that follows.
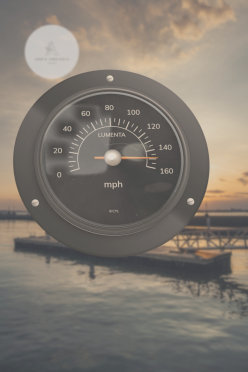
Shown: 150 mph
